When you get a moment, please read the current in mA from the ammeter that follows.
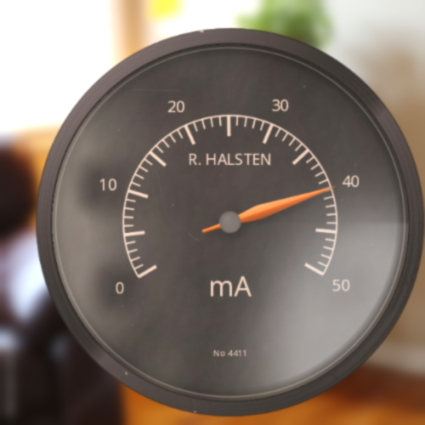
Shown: 40 mA
